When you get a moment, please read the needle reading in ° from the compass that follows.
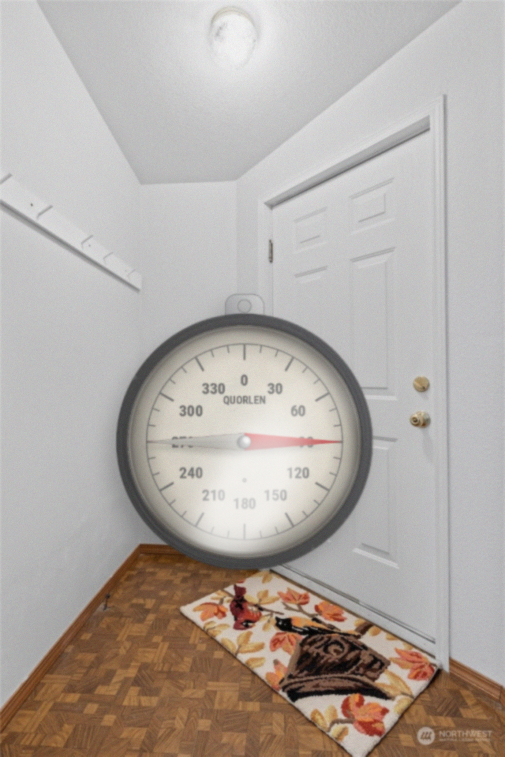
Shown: 90 °
